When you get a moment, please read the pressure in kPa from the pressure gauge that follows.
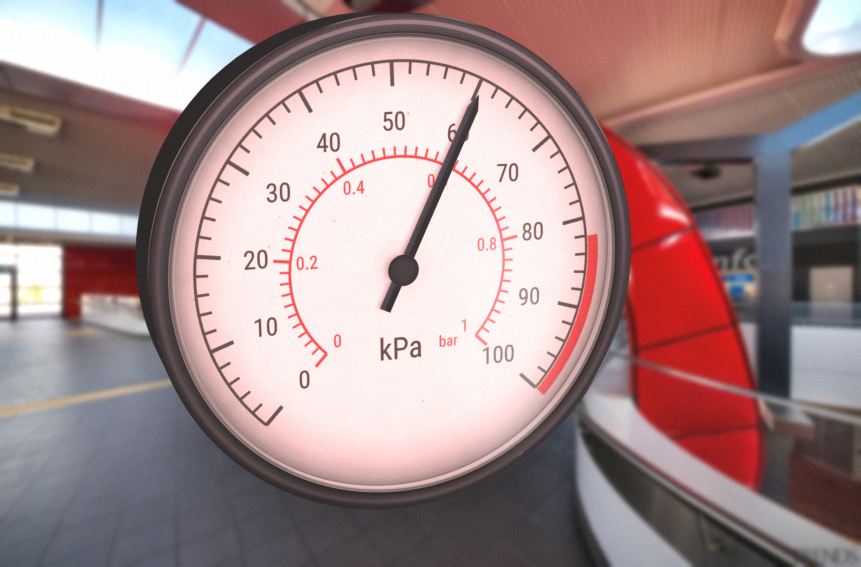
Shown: 60 kPa
